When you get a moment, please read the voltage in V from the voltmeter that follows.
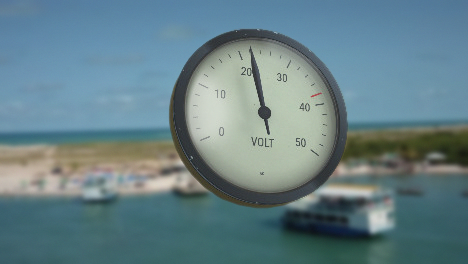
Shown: 22 V
